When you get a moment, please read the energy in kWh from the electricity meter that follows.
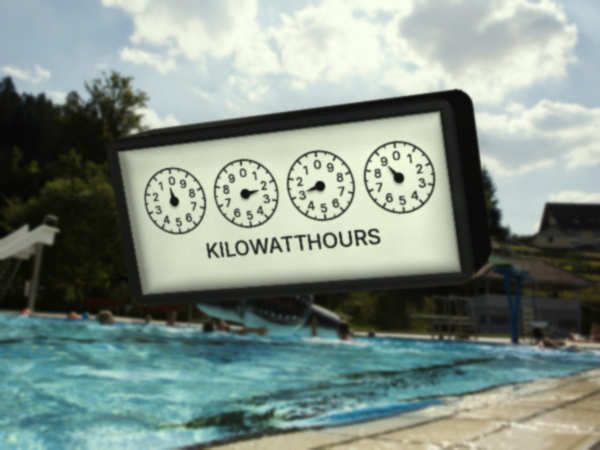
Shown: 229 kWh
